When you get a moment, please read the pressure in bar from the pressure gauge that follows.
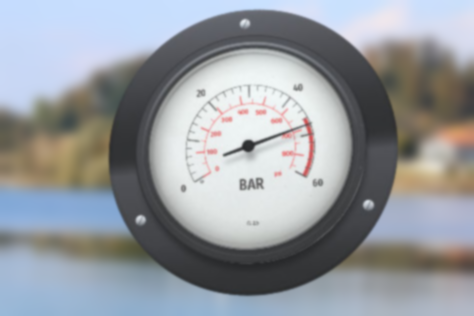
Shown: 48 bar
